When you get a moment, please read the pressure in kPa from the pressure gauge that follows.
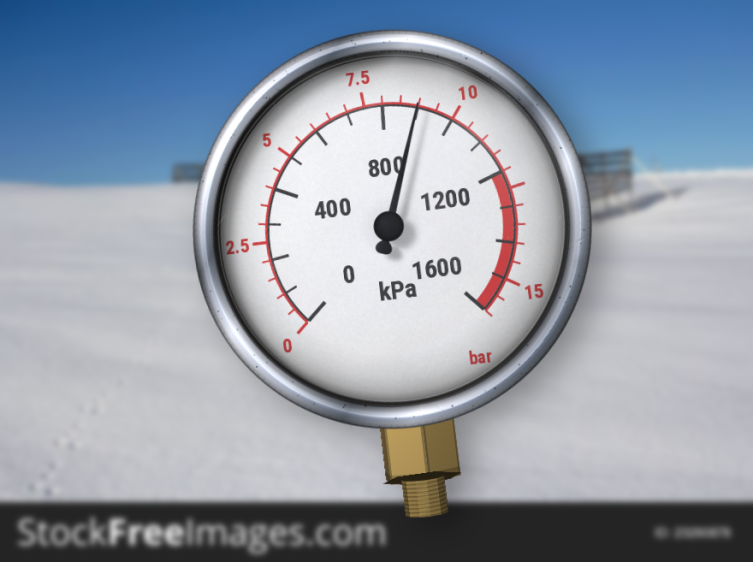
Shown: 900 kPa
